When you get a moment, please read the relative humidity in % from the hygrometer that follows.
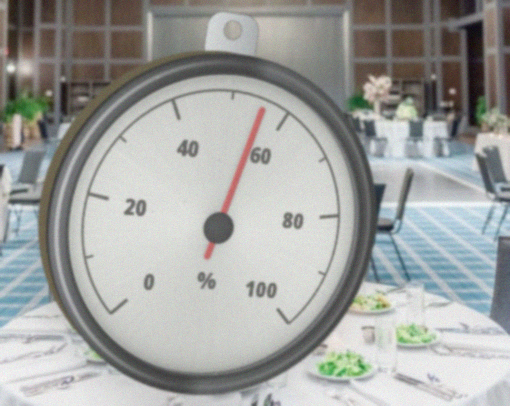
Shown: 55 %
